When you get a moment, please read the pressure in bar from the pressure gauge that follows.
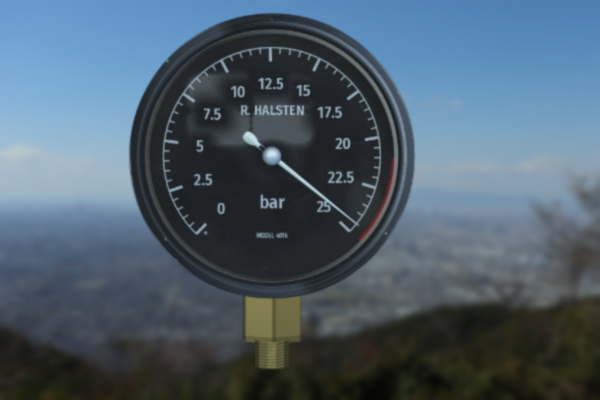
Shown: 24.5 bar
